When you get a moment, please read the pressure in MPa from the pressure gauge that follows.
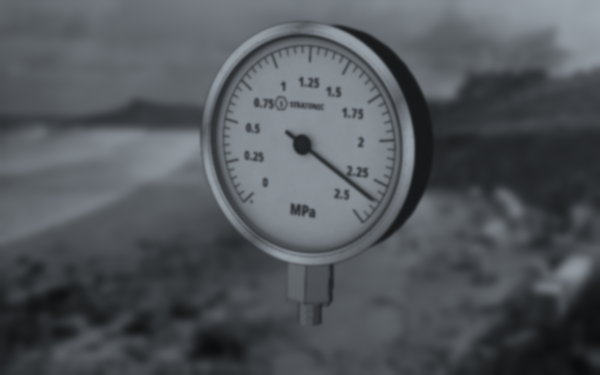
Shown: 2.35 MPa
